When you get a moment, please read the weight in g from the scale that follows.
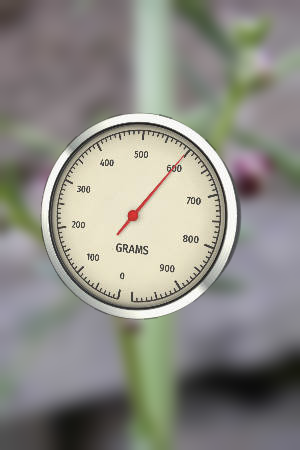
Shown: 600 g
